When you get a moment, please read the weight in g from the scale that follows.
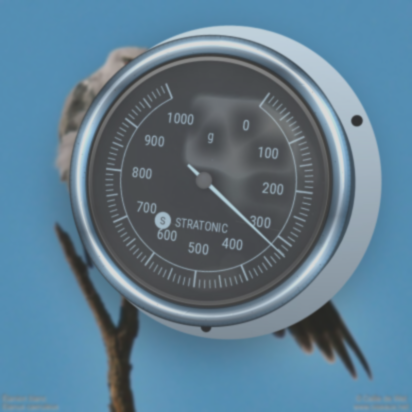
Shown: 320 g
